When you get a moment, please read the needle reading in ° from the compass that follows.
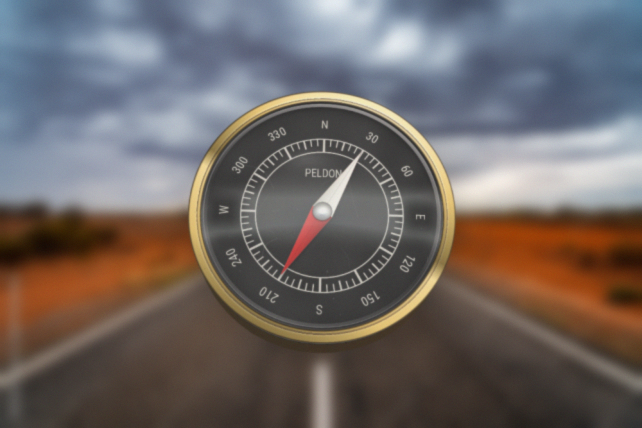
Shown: 210 °
